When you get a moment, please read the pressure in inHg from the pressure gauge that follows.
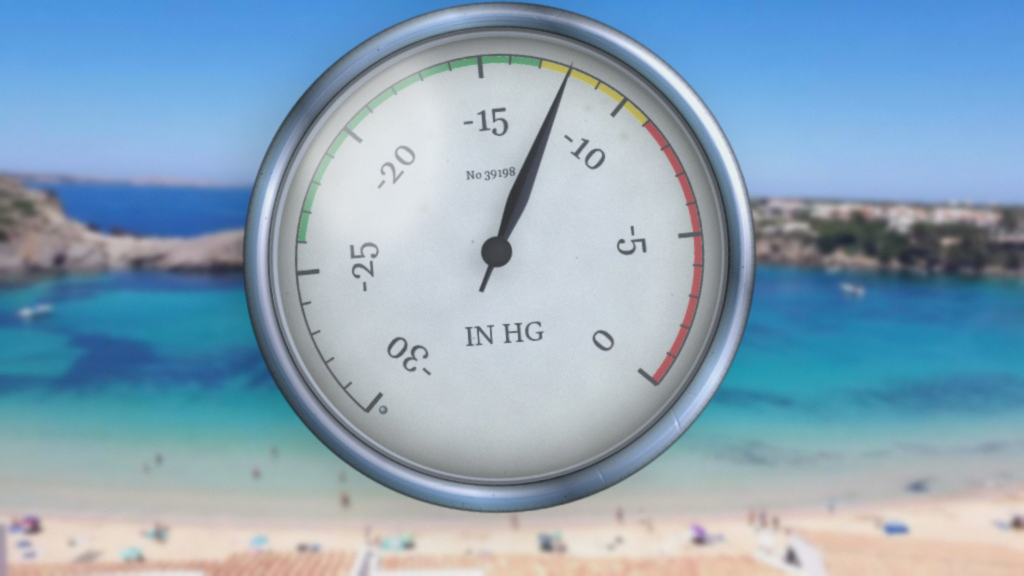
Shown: -12 inHg
